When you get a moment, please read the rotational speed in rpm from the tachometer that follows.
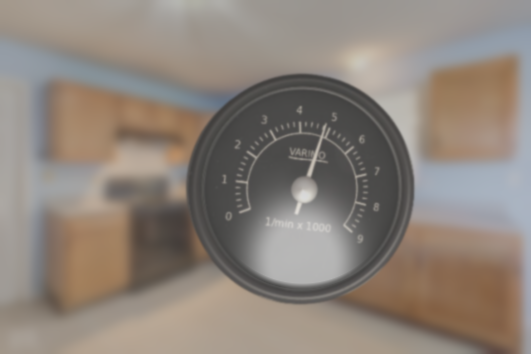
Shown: 4800 rpm
